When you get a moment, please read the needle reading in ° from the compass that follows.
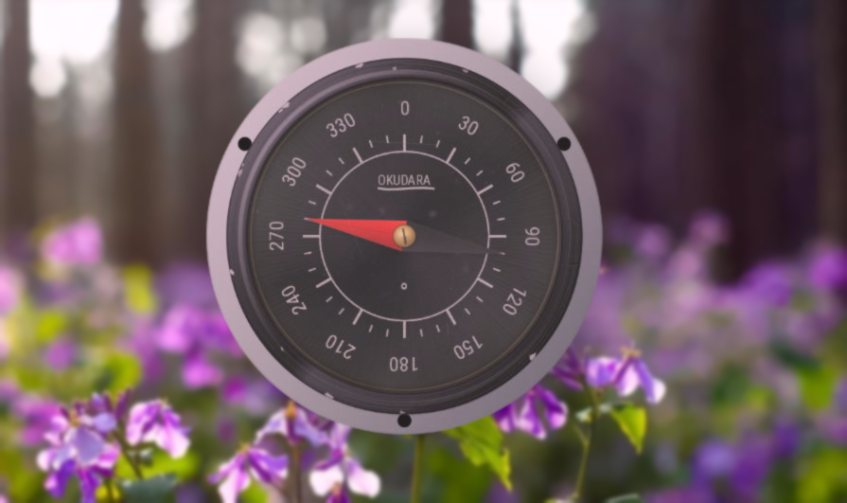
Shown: 280 °
